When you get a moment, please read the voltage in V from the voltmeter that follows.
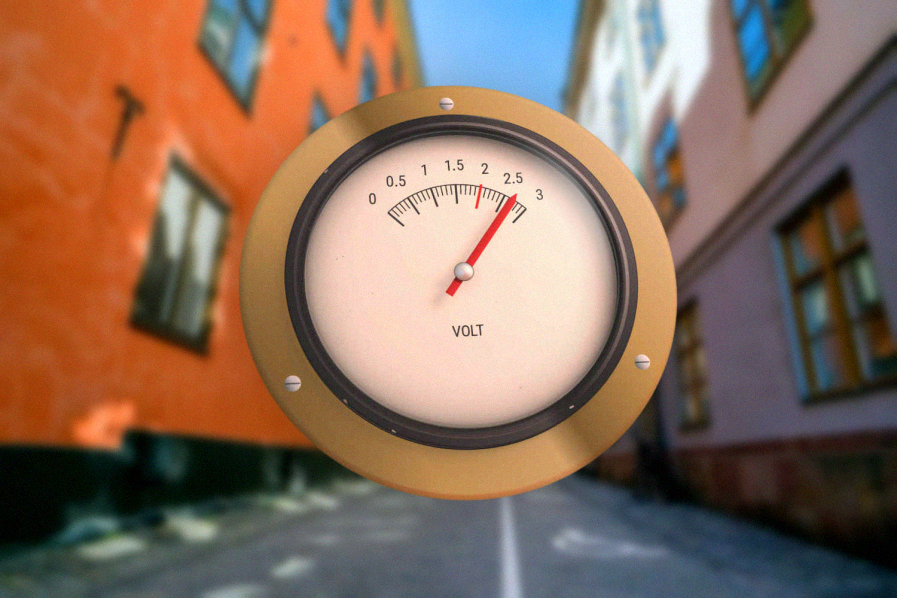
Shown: 2.7 V
